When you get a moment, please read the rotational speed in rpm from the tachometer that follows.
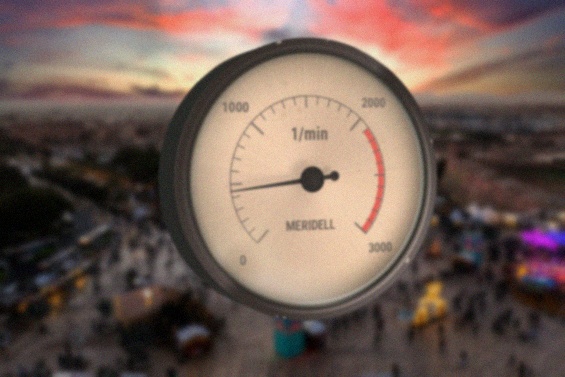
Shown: 450 rpm
